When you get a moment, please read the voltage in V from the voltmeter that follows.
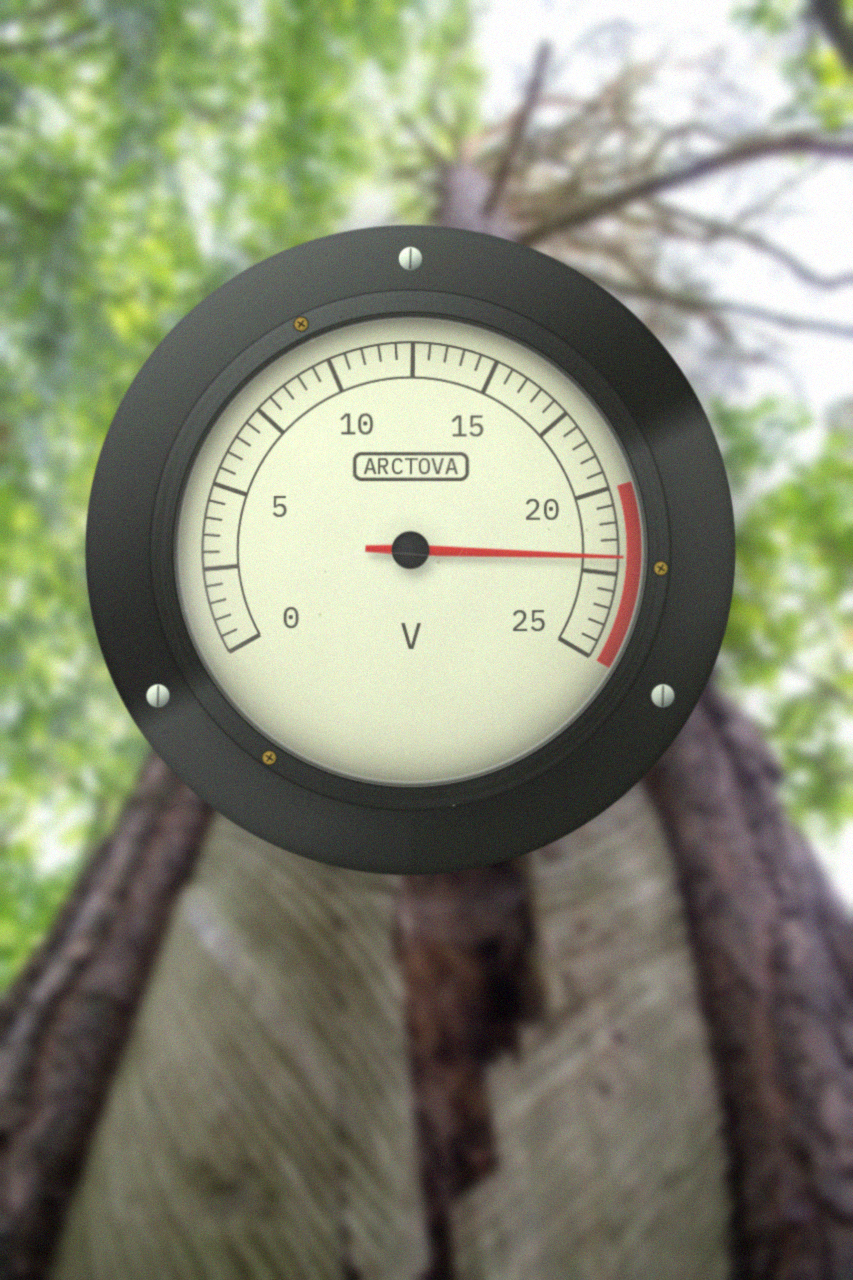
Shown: 22 V
